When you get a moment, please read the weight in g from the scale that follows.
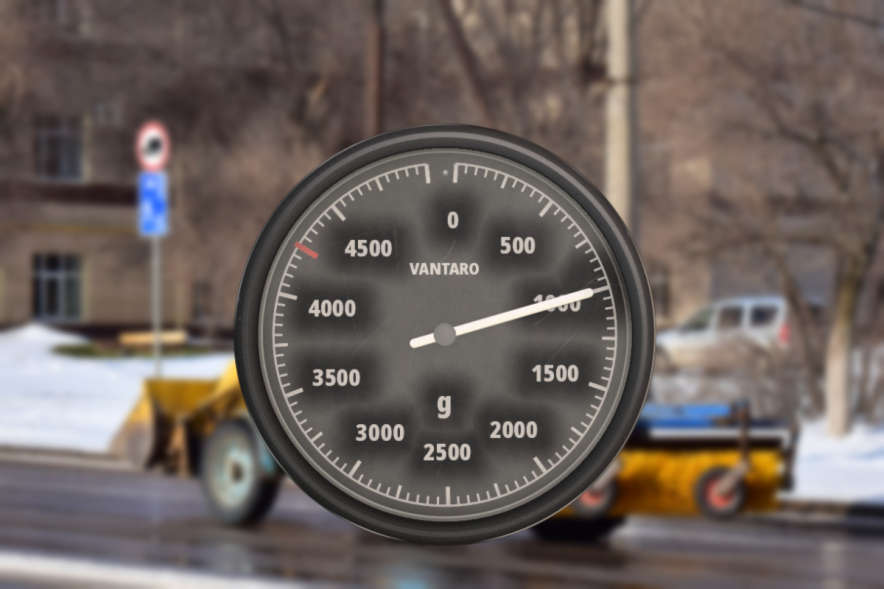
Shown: 1000 g
